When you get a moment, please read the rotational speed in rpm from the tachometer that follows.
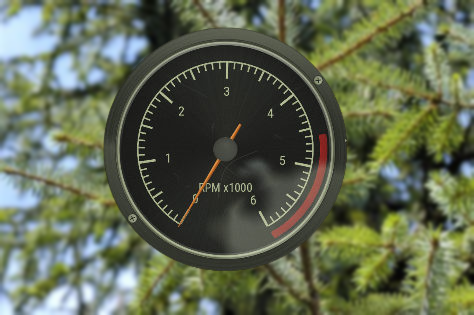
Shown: 0 rpm
